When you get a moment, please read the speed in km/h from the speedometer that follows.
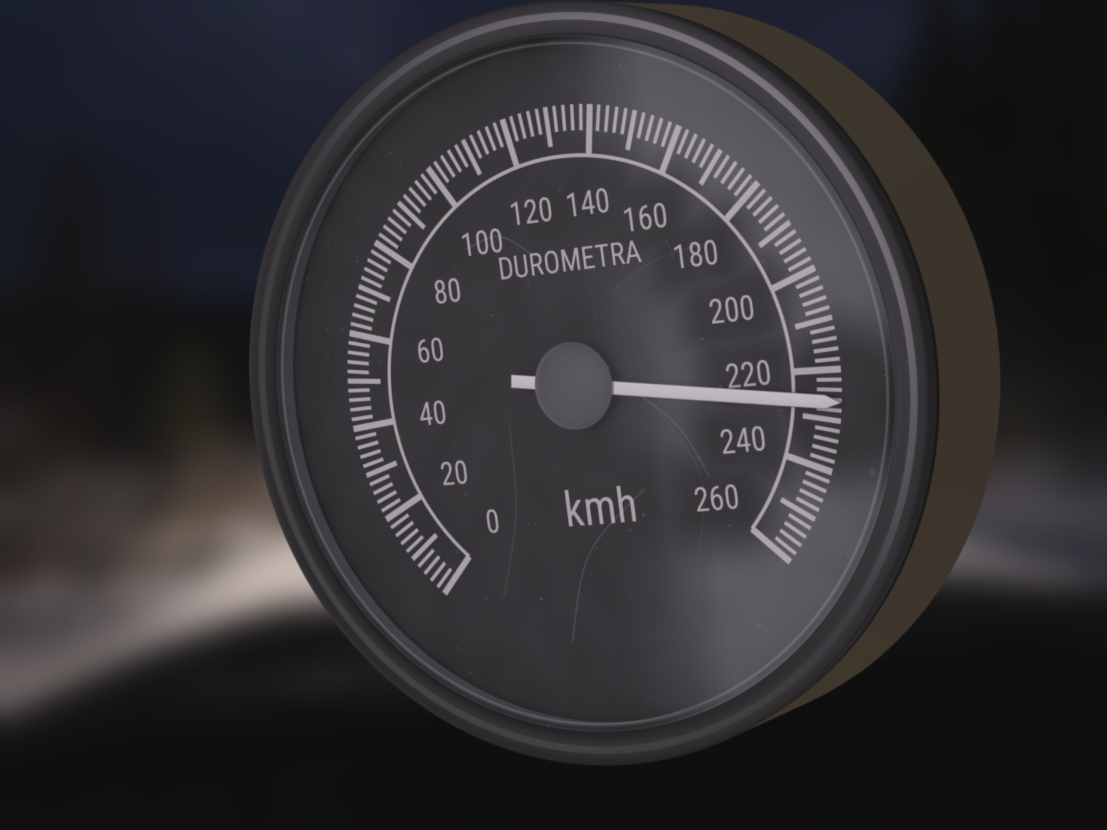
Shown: 226 km/h
